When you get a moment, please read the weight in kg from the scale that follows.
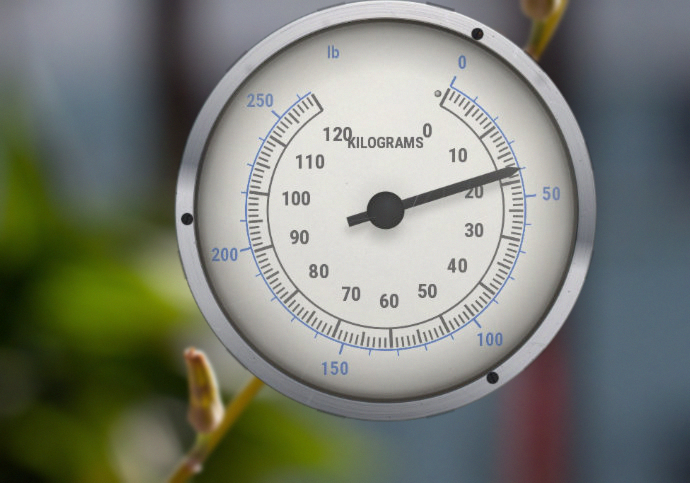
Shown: 18 kg
